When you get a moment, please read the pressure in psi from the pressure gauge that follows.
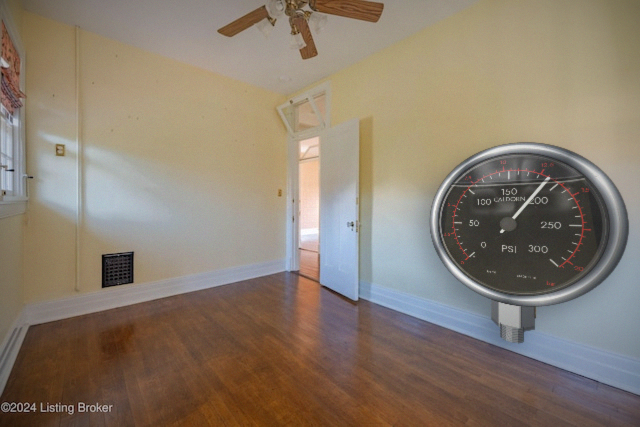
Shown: 190 psi
